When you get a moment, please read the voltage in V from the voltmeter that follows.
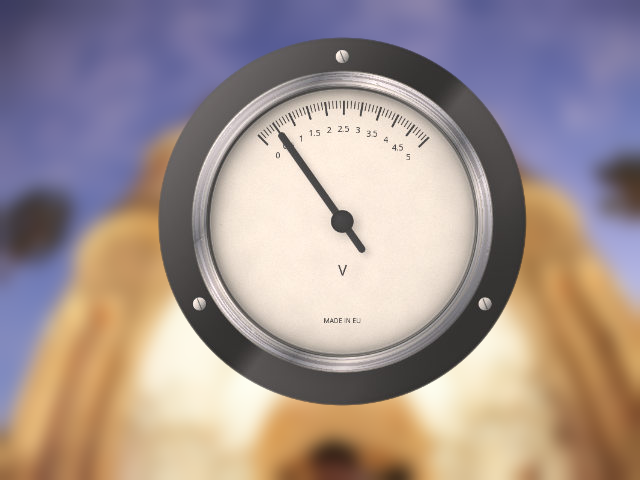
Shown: 0.5 V
